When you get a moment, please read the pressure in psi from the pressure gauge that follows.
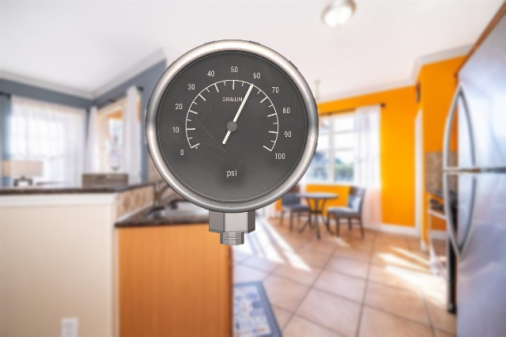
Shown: 60 psi
